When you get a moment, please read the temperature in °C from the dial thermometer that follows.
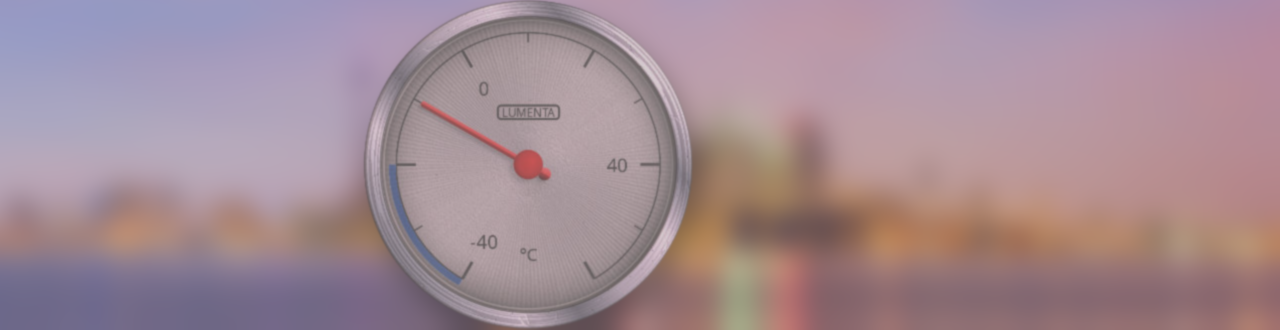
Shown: -10 °C
